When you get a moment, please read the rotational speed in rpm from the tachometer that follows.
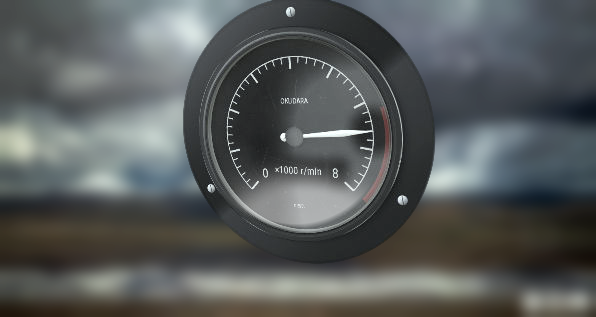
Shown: 6600 rpm
